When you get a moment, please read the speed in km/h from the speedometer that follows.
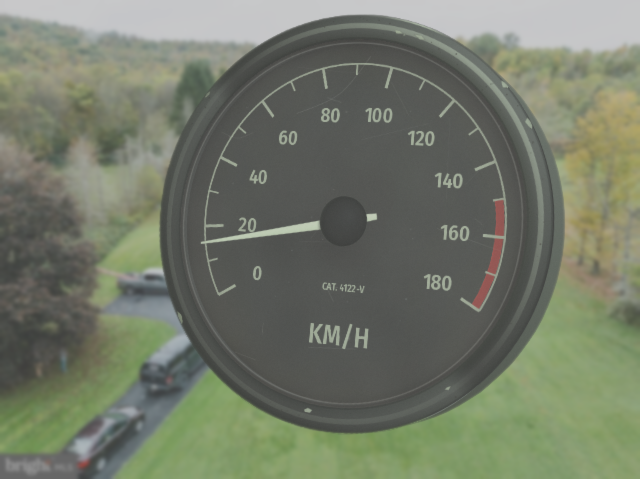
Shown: 15 km/h
